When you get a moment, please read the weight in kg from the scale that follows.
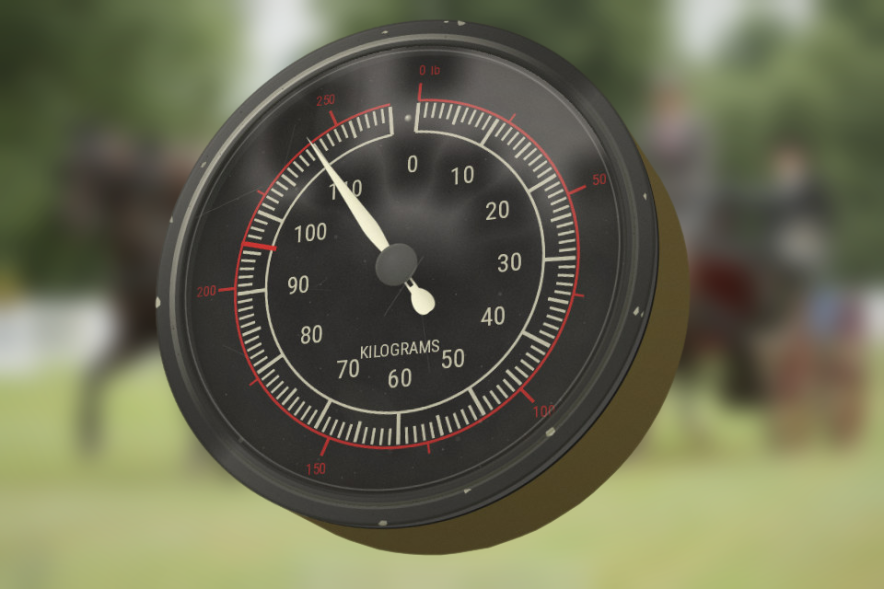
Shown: 110 kg
